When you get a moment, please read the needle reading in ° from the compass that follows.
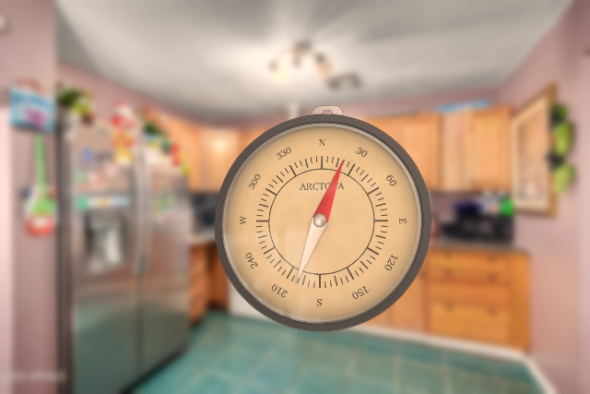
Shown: 20 °
